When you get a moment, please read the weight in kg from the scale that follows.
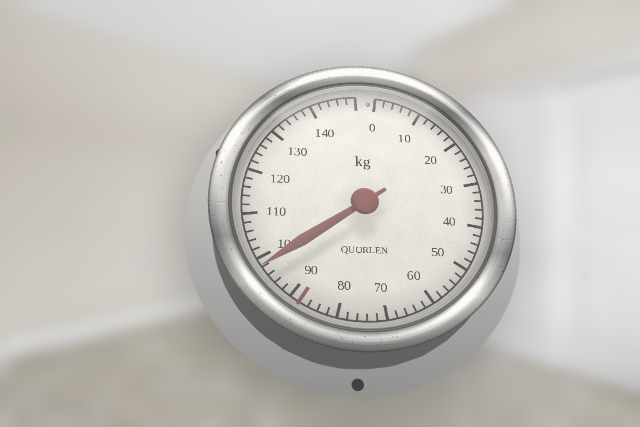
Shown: 98 kg
